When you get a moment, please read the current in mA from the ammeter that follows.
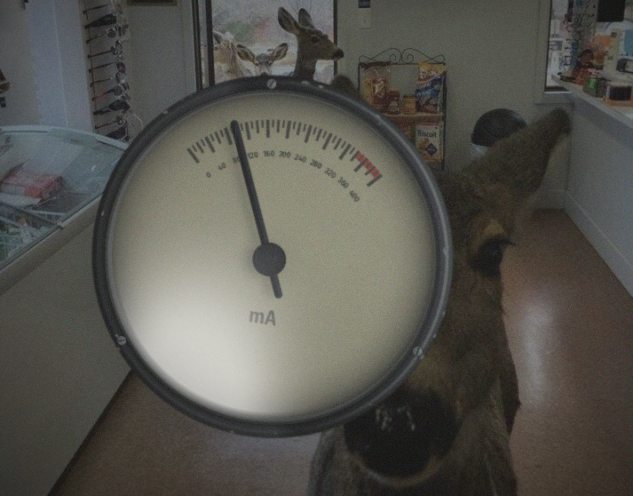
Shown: 100 mA
